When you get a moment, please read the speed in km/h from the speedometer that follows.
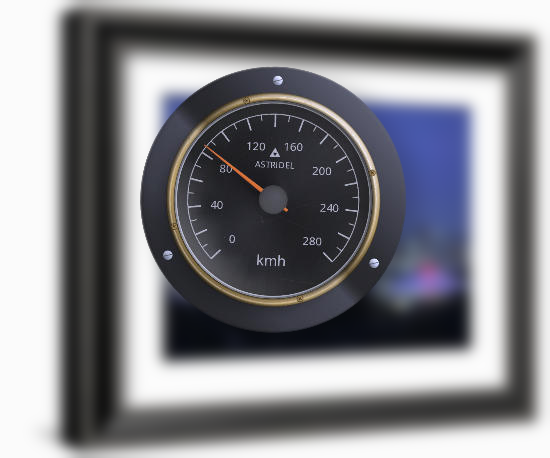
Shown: 85 km/h
